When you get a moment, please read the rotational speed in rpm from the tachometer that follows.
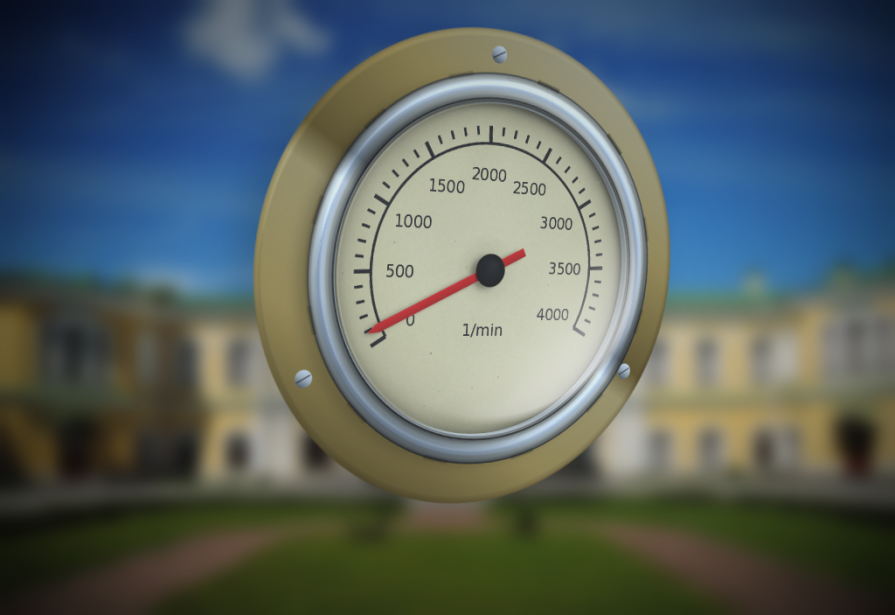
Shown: 100 rpm
